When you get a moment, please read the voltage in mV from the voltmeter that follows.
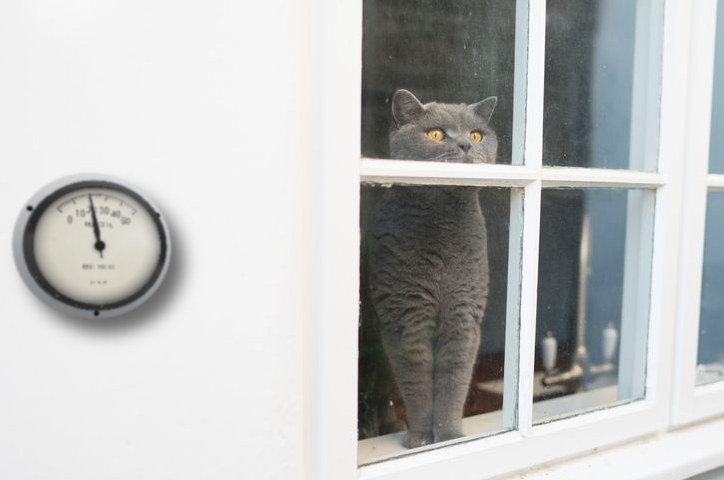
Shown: 20 mV
